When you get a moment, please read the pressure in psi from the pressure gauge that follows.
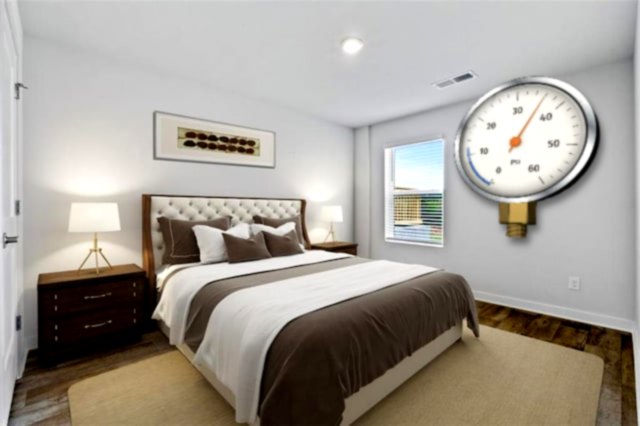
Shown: 36 psi
